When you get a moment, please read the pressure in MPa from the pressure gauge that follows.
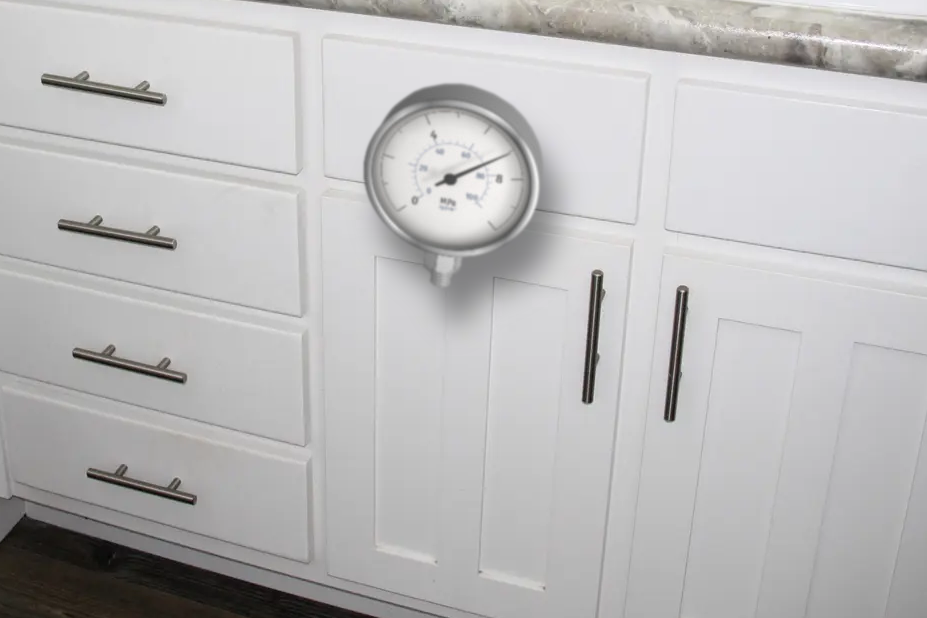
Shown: 7 MPa
